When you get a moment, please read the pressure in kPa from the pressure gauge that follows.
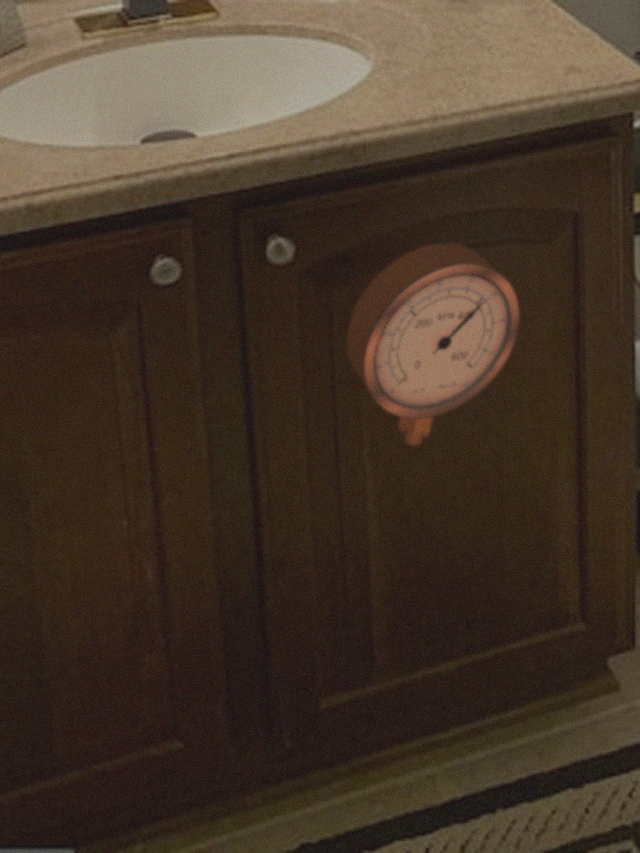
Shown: 400 kPa
